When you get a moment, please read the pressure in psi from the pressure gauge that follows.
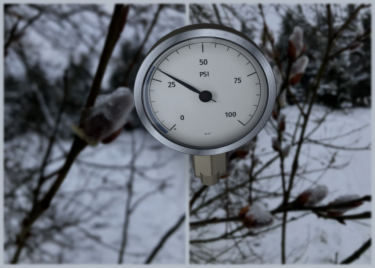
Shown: 30 psi
